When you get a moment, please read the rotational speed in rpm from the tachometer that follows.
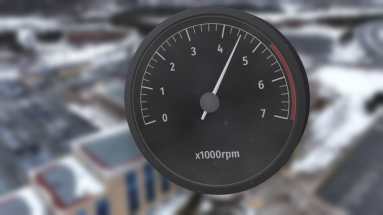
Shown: 4500 rpm
